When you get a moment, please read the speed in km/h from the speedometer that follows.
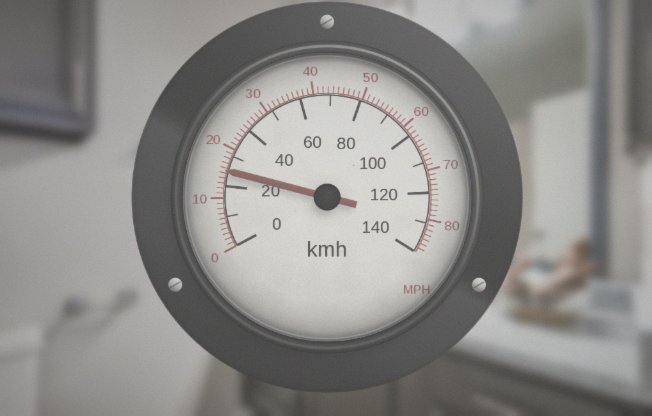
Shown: 25 km/h
